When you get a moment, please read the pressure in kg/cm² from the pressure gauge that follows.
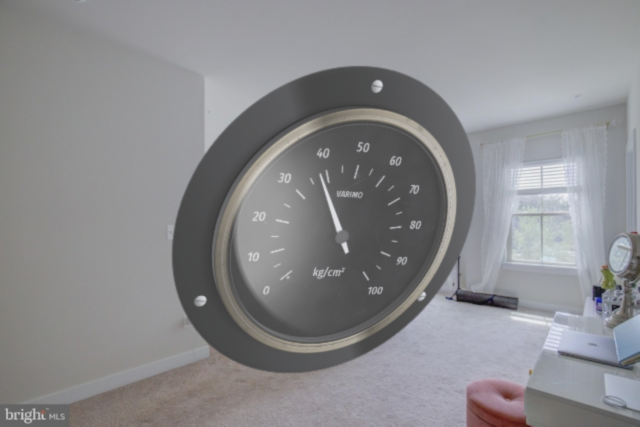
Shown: 37.5 kg/cm²
